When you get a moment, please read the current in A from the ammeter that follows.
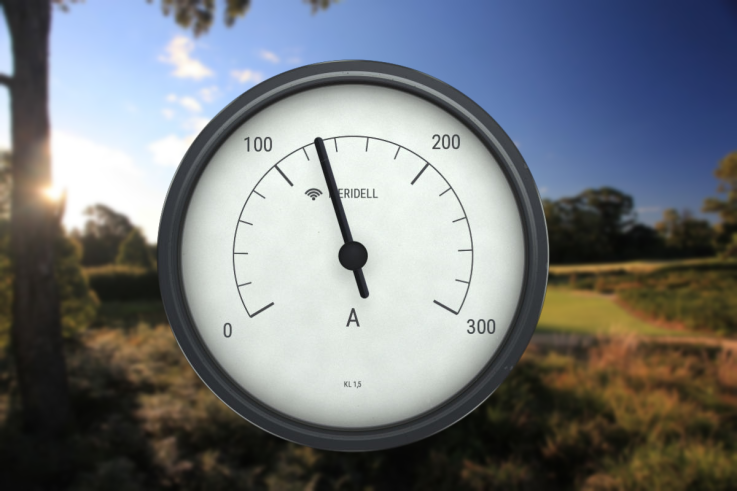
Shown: 130 A
